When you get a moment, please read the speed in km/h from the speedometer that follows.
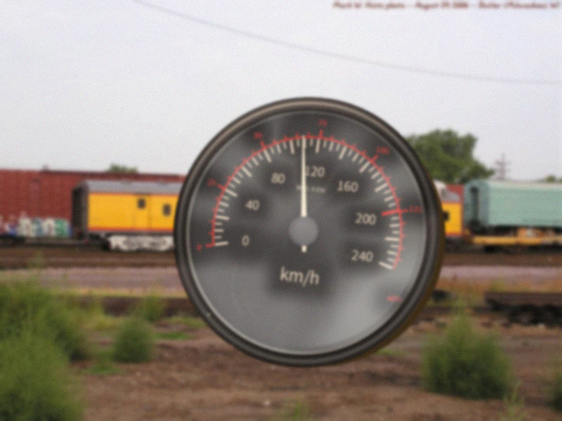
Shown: 110 km/h
